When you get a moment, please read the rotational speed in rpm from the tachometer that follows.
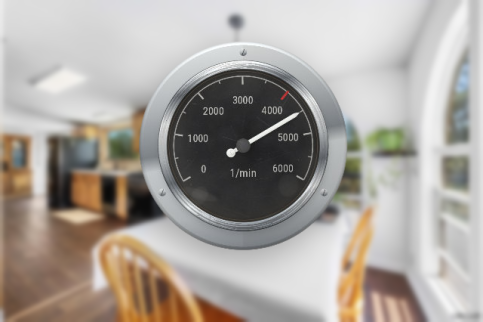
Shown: 4500 rpm
